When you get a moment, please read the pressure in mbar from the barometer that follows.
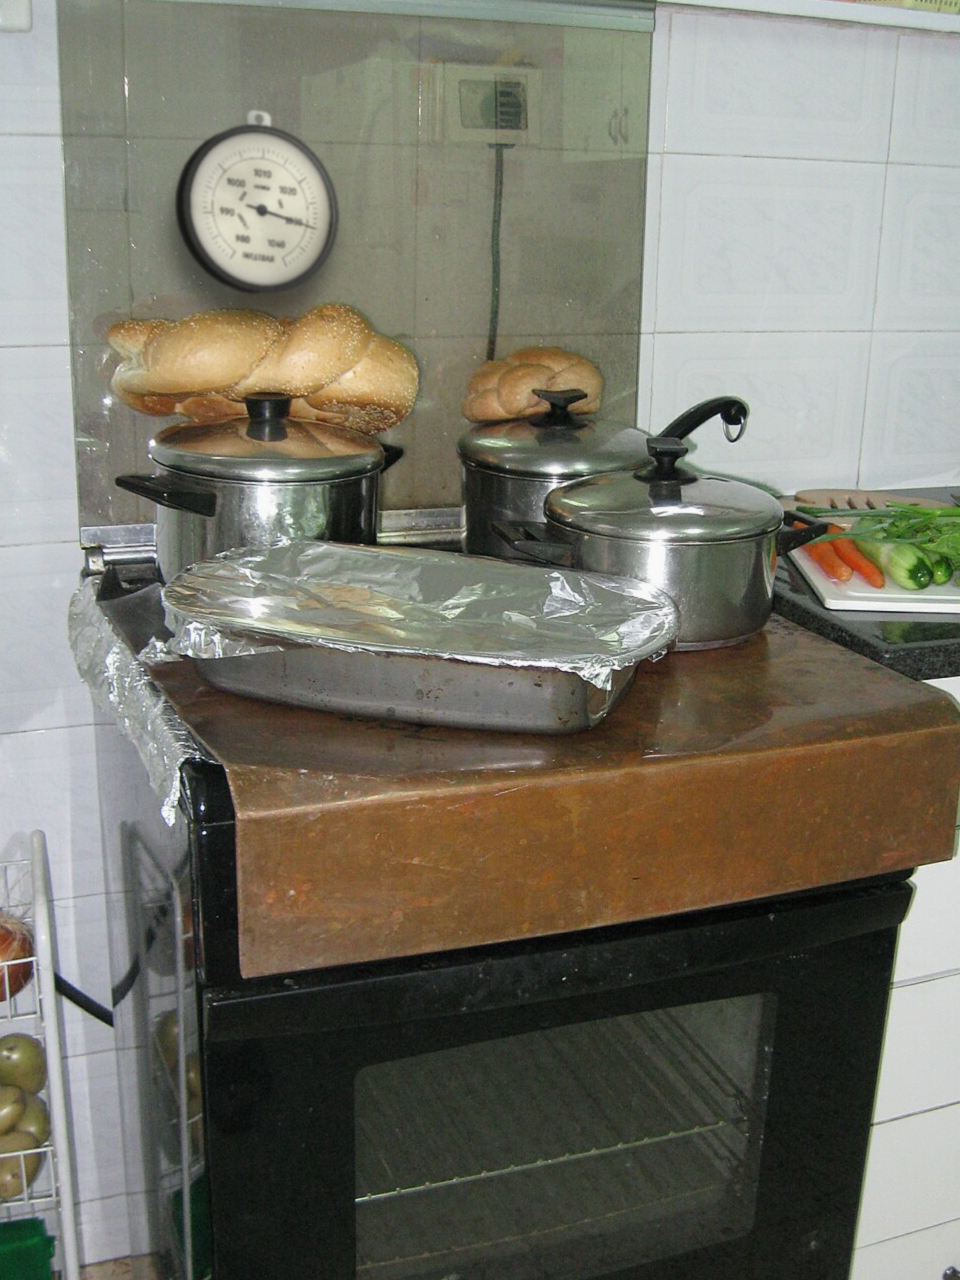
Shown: 1030 mbar
